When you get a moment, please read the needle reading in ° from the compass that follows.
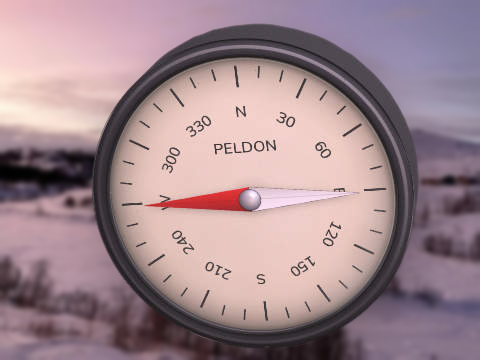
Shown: 270 °
